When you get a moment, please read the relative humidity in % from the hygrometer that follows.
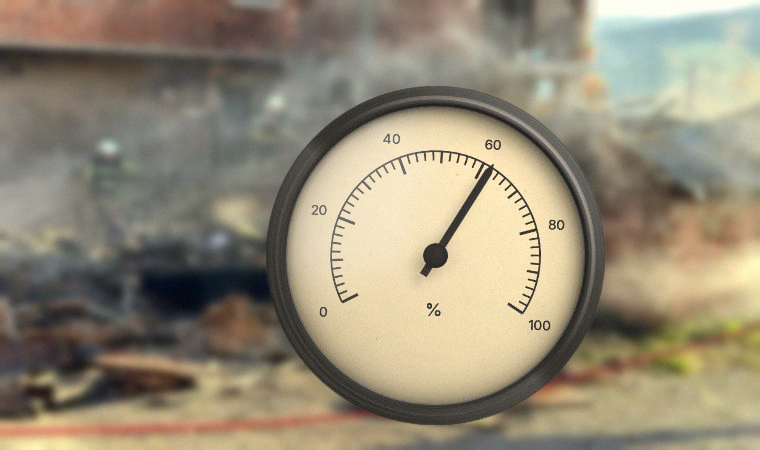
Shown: 62 %
